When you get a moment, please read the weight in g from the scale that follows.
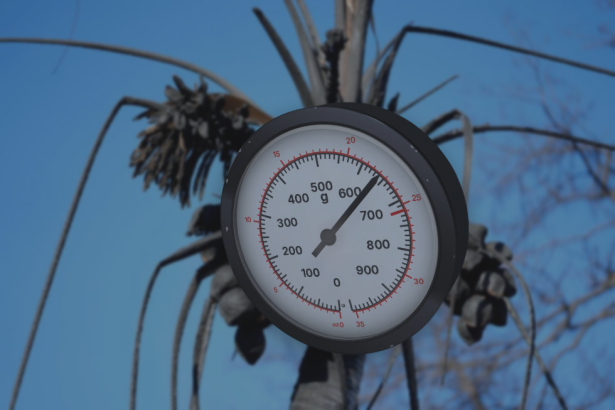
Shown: 640 g
